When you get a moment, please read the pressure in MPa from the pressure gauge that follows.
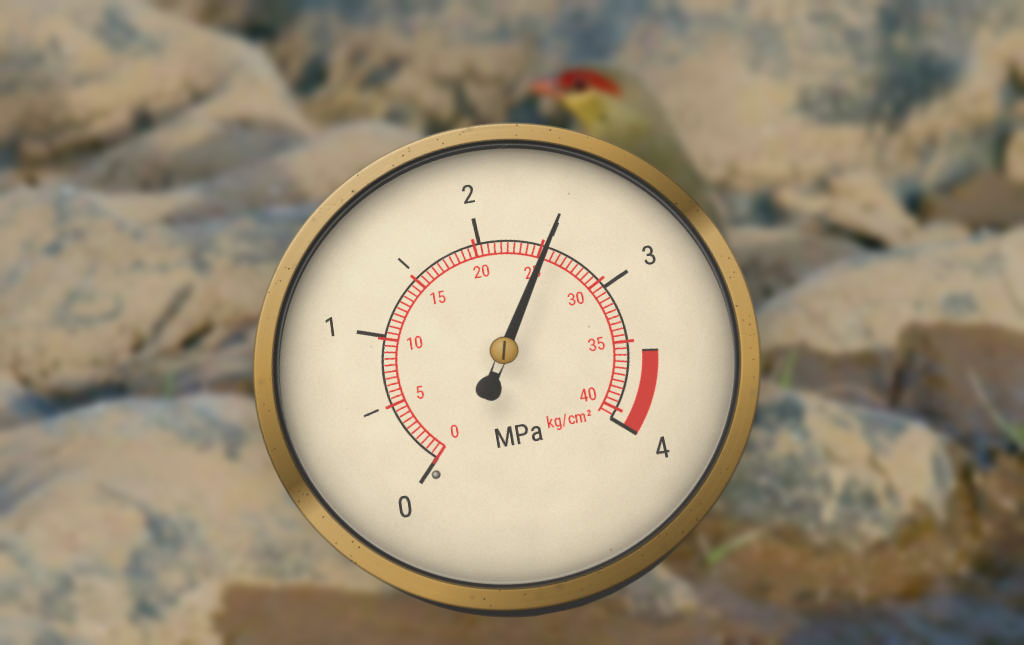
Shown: 2.5 MPa
